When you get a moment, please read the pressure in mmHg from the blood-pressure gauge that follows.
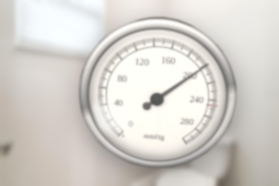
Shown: 200 mmHg
